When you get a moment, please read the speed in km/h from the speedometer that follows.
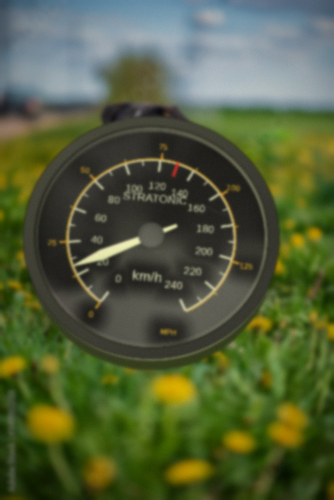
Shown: 25 km/h
